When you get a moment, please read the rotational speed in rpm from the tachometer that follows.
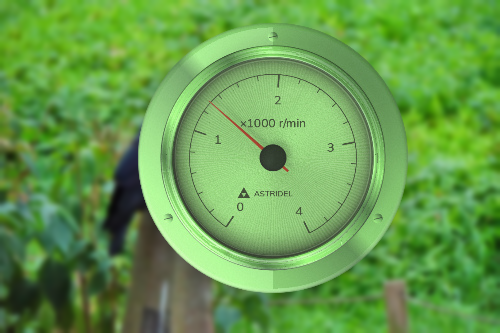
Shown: 1300 rpm
